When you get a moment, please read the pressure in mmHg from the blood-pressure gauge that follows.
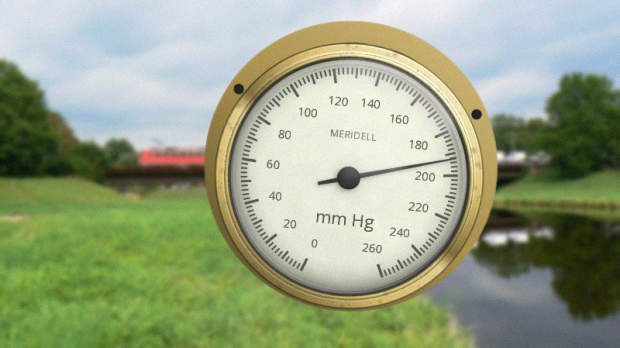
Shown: 192 mmHg
